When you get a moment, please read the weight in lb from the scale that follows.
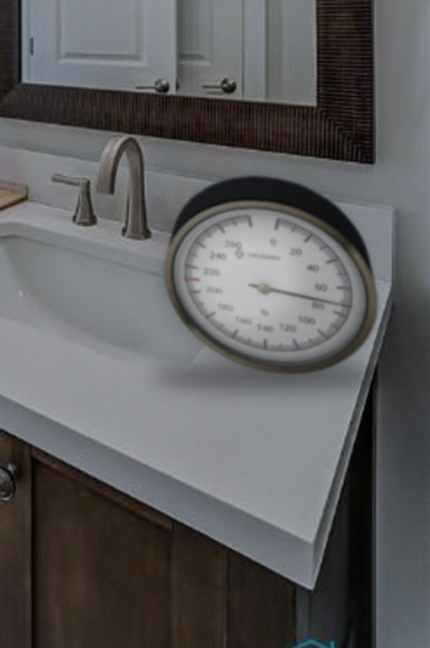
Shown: 70 lb
